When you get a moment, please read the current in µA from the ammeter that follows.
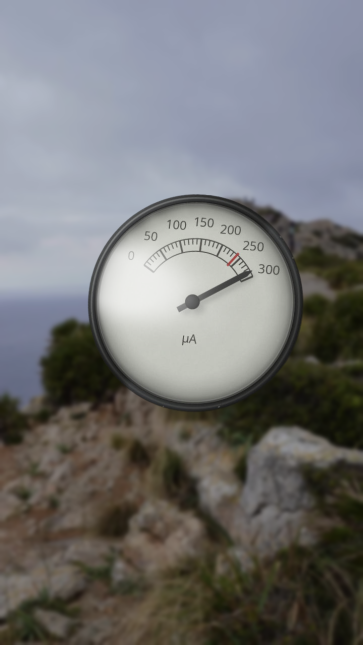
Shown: 290 µA
